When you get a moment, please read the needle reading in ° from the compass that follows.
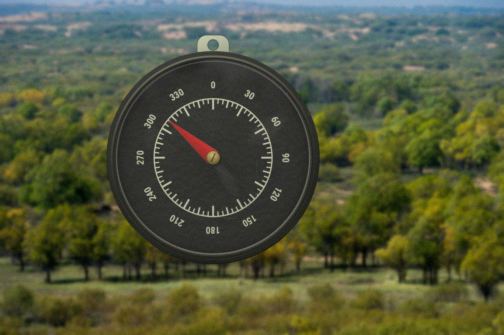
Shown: 310 °
